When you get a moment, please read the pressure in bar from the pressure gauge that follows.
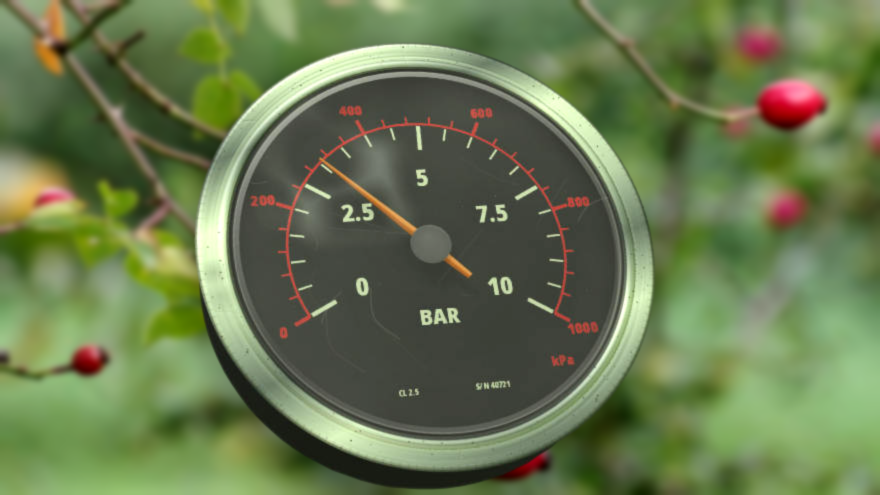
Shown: 3 bar
